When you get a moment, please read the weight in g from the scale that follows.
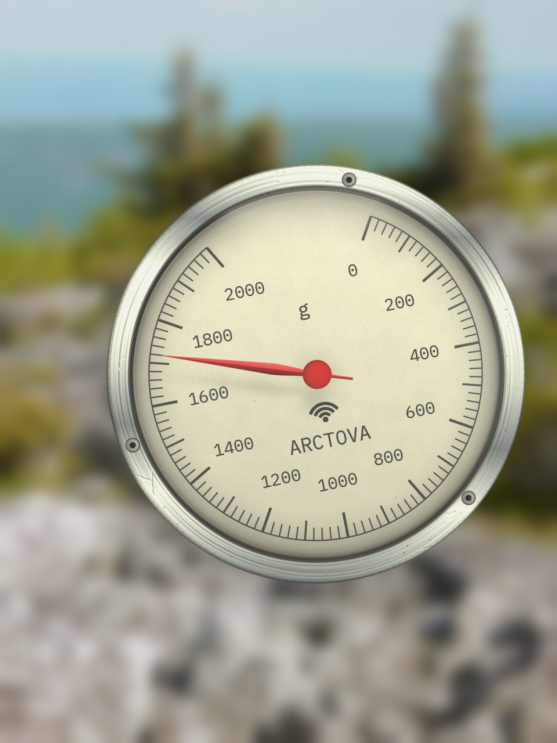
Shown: 1720 g
